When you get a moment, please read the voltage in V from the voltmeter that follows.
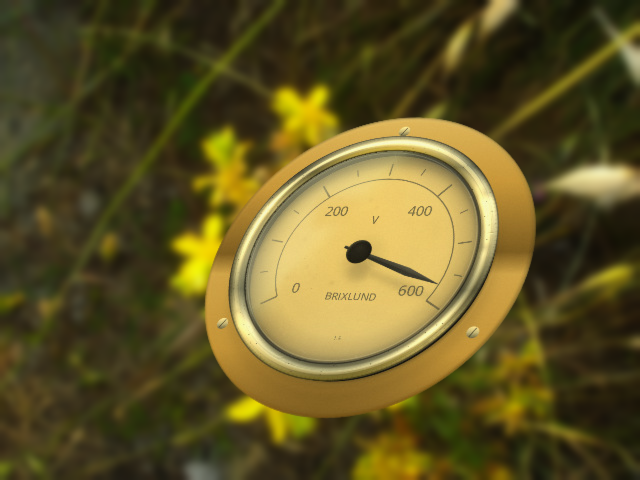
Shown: 575 V
